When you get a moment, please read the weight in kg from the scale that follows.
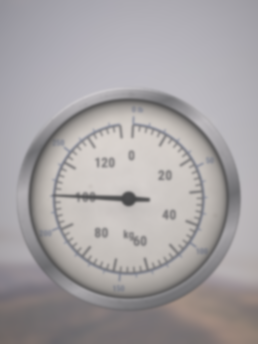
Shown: 100 kg
